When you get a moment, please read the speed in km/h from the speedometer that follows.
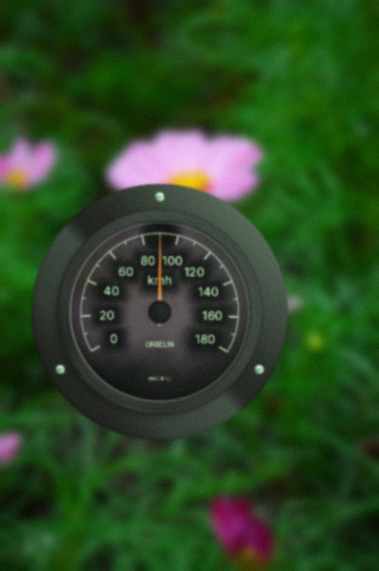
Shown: 90 km/h
